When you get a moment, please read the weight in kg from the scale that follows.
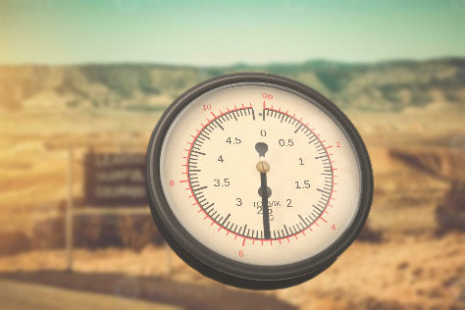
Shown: 2.5 kg
